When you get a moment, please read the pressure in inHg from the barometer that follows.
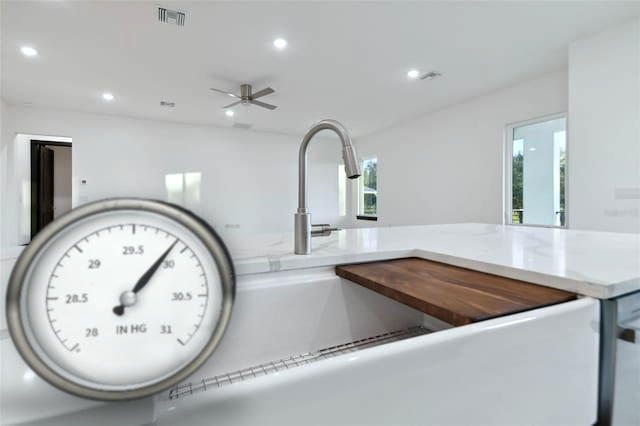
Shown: 29.9 inHg
